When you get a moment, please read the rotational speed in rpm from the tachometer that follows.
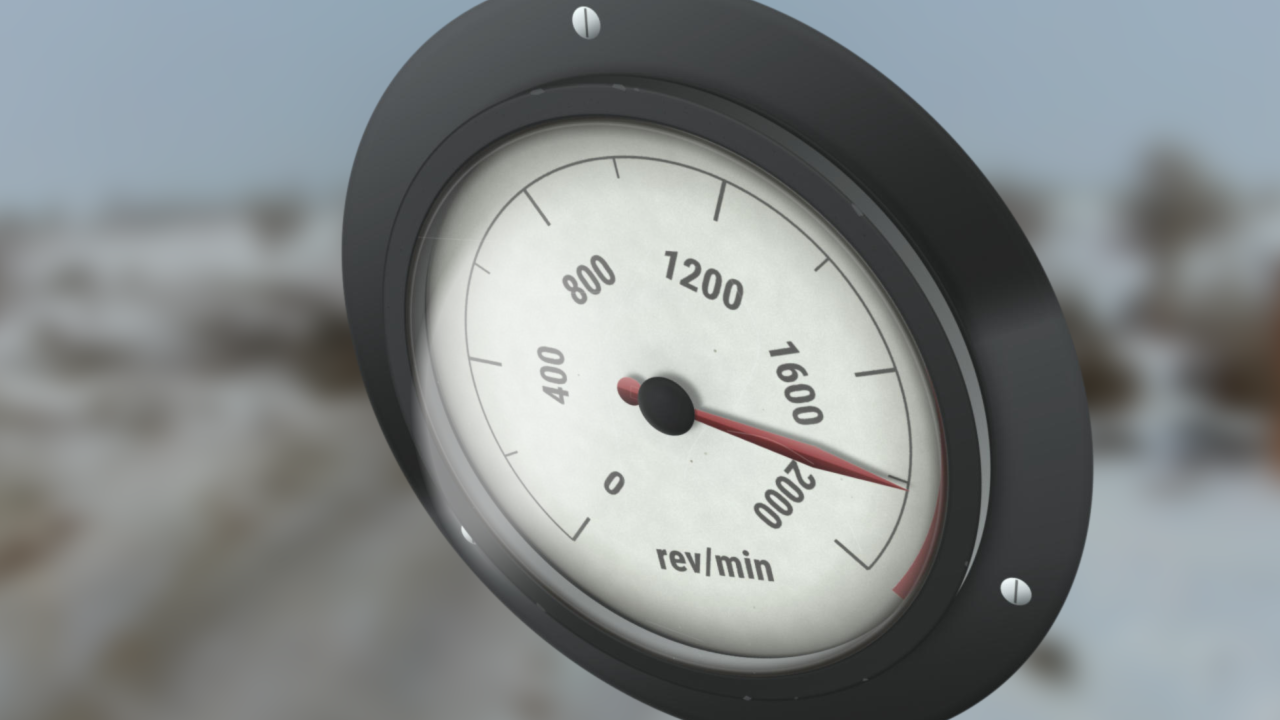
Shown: 1800 rpm
